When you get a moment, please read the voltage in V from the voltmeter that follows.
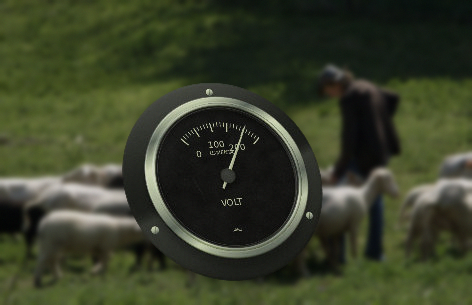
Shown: 200 V
